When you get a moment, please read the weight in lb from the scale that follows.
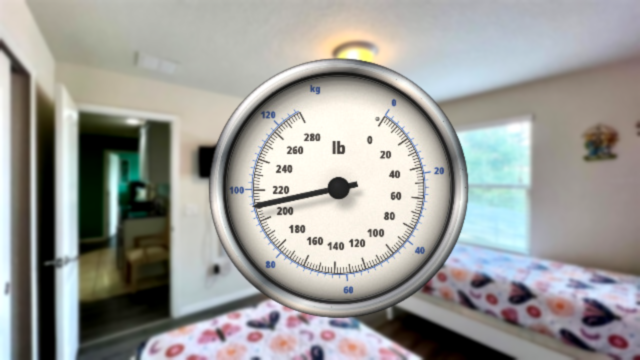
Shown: 210 lb
